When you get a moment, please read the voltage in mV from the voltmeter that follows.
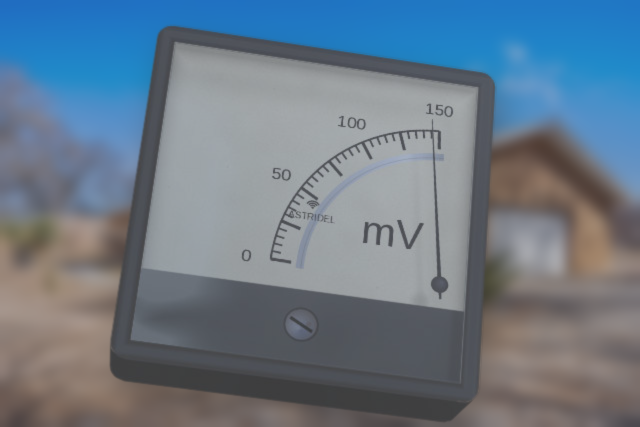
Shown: 145 mV
